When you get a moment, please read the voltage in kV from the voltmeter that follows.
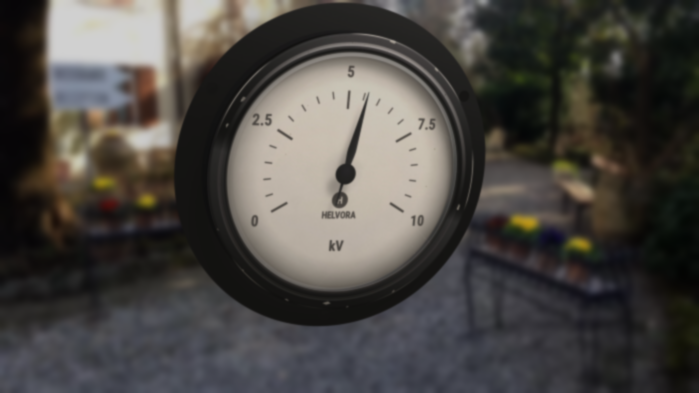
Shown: 5.5 kV
